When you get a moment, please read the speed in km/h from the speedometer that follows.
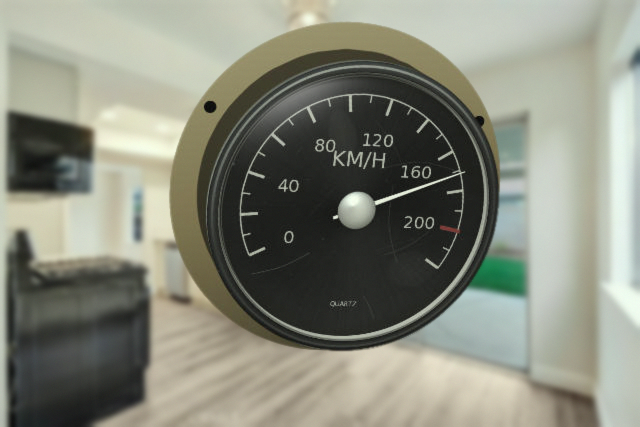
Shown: 170 km/h
